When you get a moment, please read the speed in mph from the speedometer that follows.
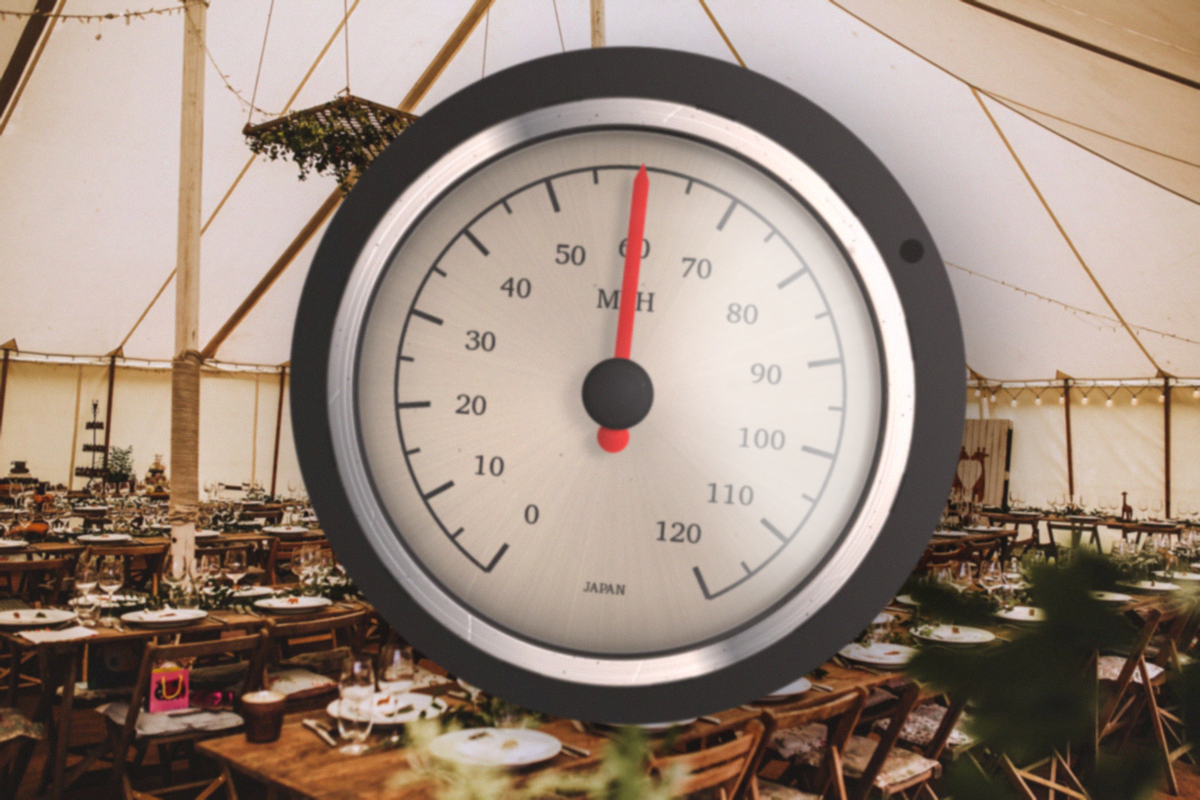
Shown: 60 mph
